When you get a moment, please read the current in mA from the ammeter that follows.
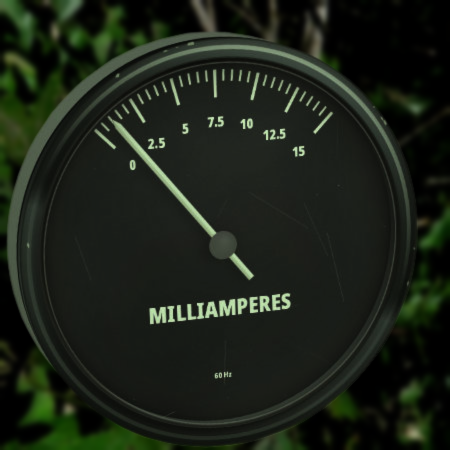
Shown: 1 mA
